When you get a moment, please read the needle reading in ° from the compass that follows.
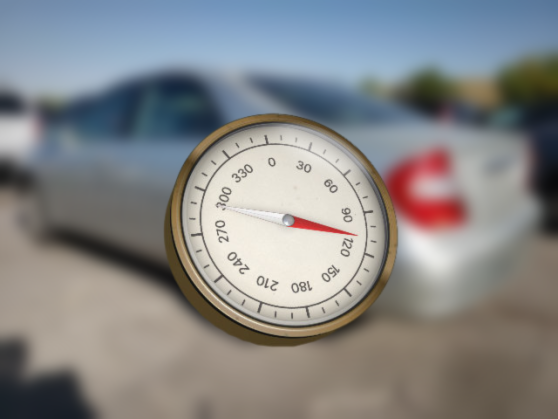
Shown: 110 °
